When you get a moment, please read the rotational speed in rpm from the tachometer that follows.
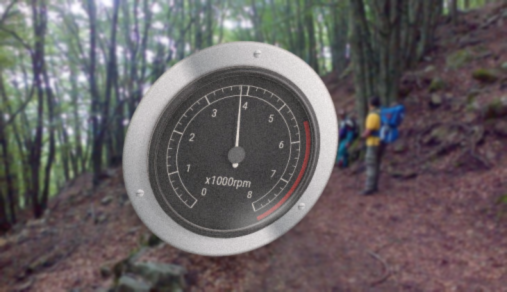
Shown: 3800 rpm
